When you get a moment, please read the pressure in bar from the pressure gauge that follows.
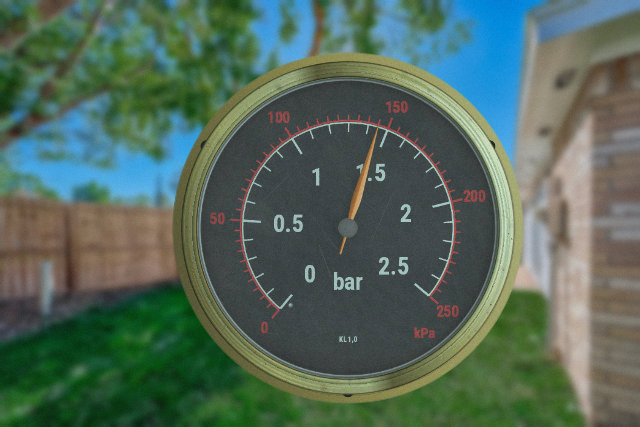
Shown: 1.45 bar
